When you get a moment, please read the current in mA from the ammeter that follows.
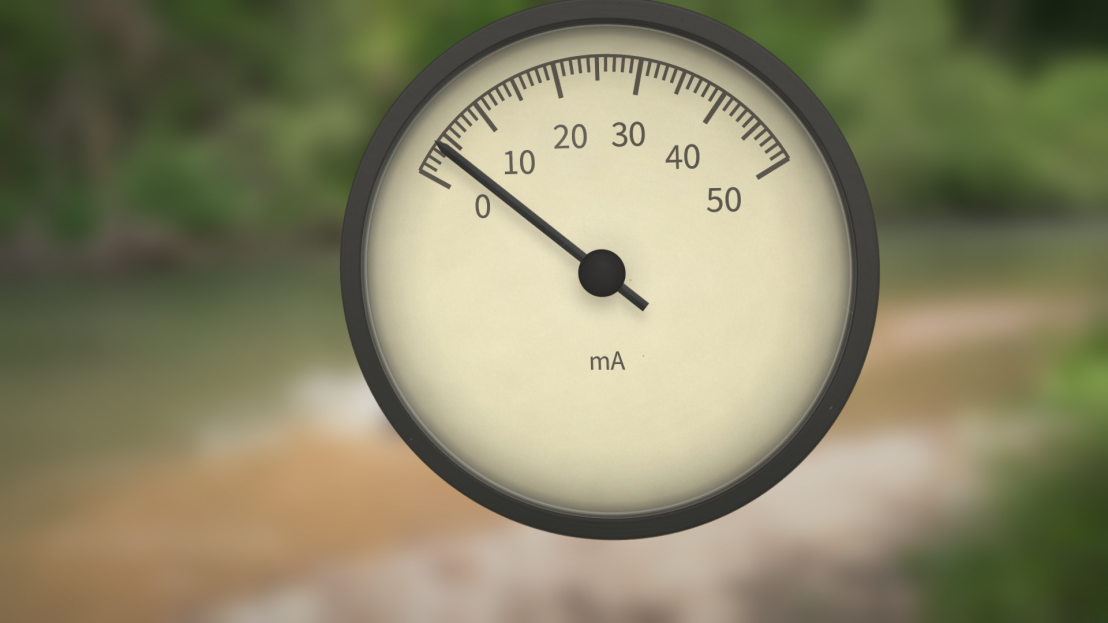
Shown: 4 mA
